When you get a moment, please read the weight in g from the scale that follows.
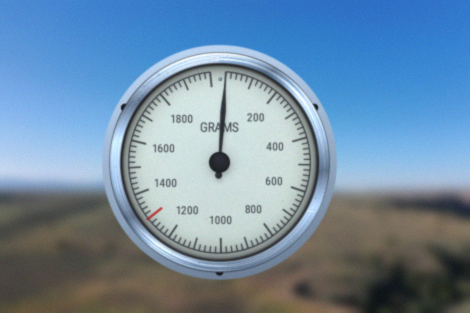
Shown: 0 g
